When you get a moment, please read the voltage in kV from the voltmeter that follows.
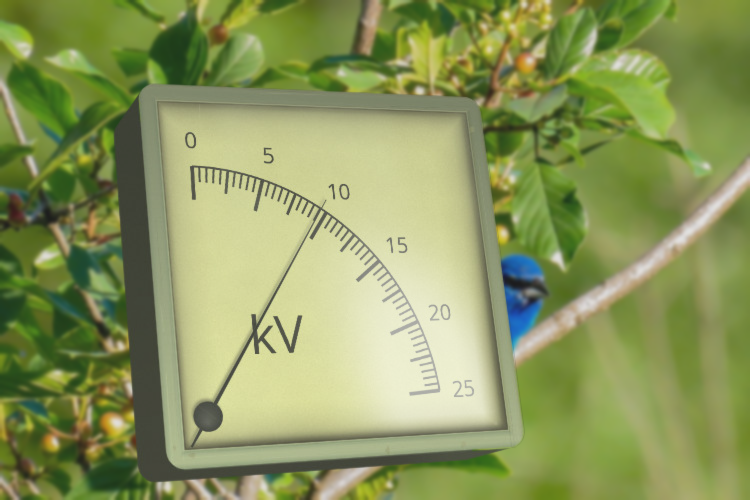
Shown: 9.5 kV
